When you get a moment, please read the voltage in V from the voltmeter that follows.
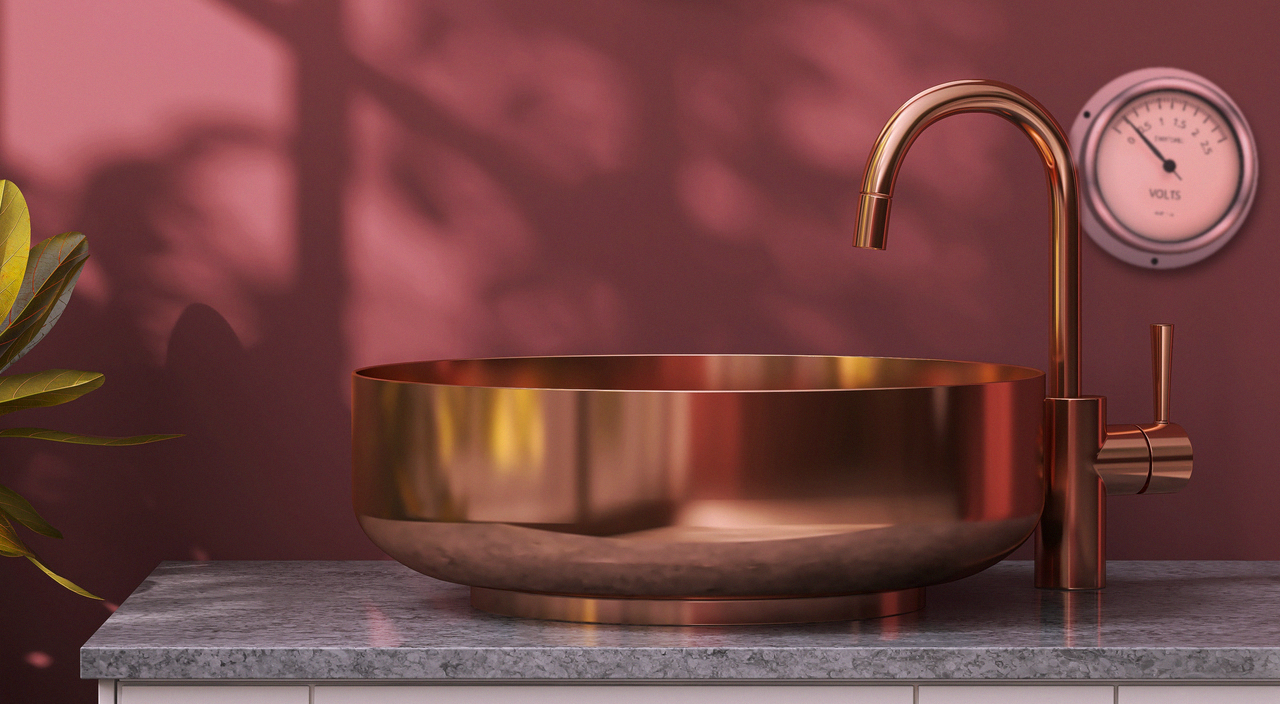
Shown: 0.25 V
